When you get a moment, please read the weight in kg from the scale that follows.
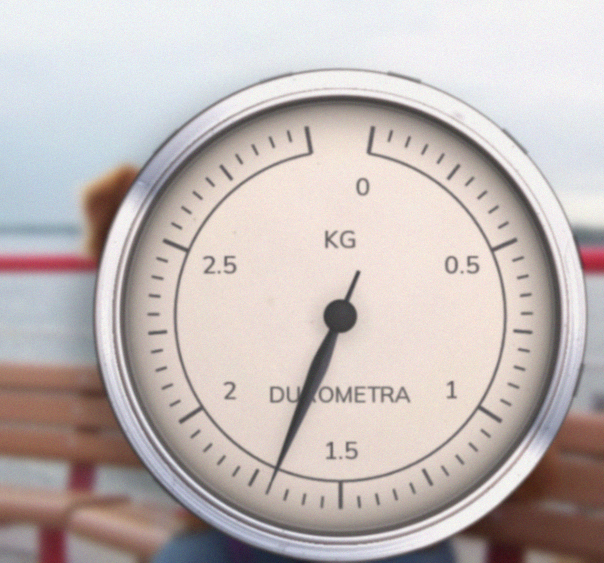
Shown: 1.7 kg
